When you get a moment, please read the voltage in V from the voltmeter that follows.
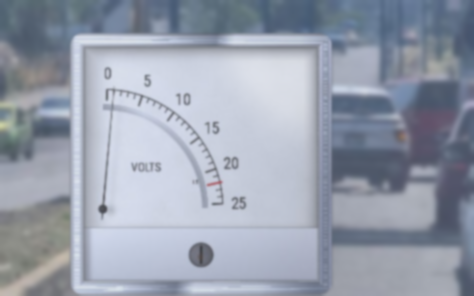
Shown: 1 V
